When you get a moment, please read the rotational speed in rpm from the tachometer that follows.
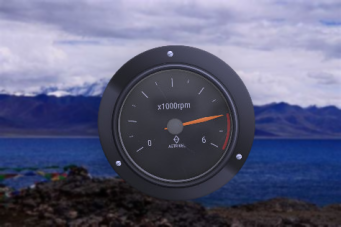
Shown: 5000 rpm
